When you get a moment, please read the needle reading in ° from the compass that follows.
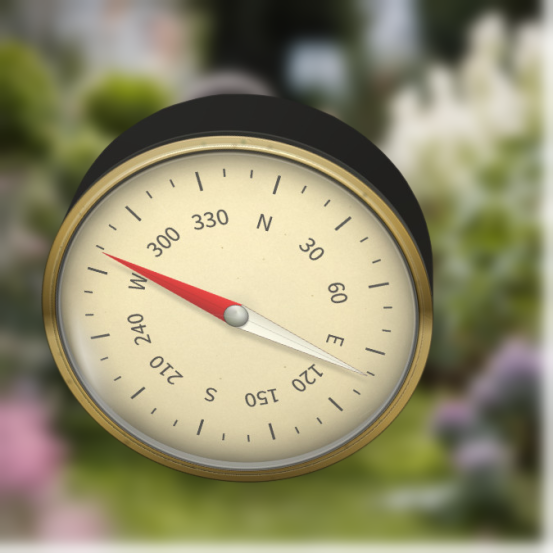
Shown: 280 °
